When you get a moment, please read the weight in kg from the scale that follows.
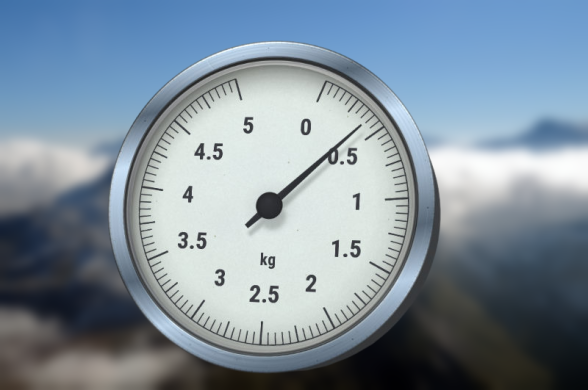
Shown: 0.4 kg
